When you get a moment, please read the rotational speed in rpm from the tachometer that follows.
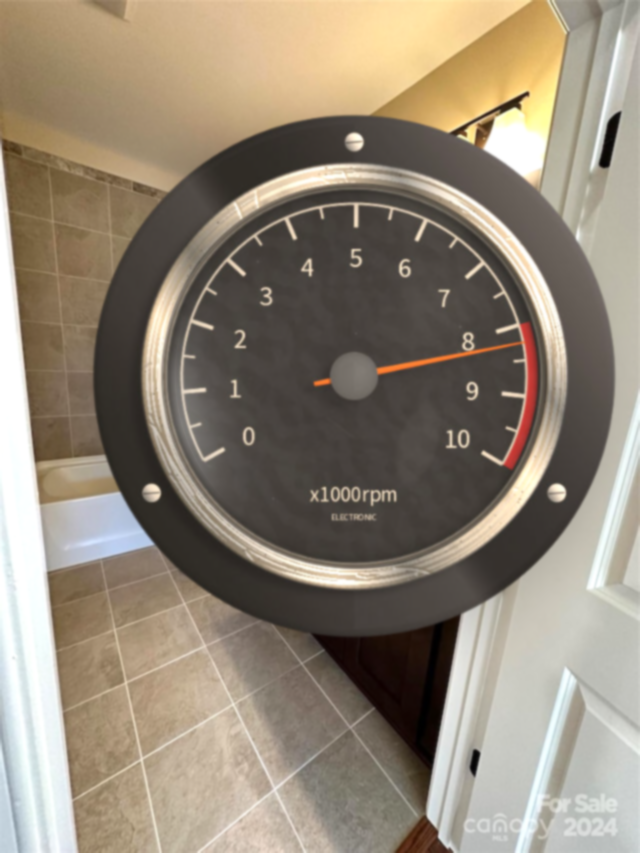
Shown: 8250 rpm
